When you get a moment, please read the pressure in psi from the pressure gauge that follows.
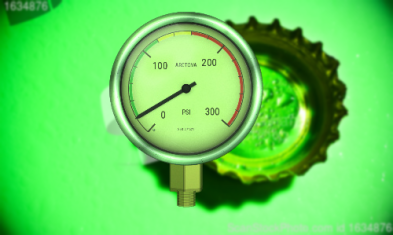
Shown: 20 psi
